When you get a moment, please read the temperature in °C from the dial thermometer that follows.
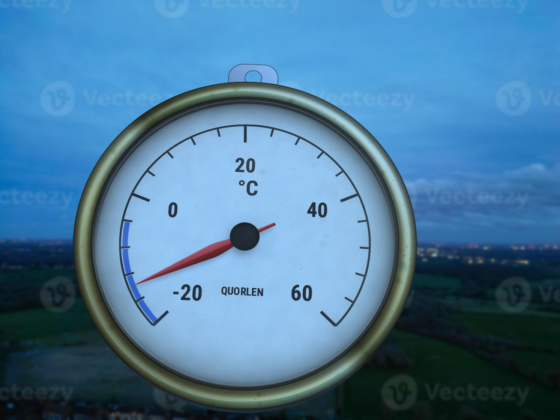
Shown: -14 °C
